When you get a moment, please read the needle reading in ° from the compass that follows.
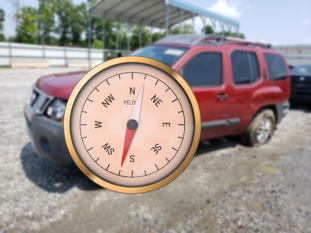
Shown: 195 °
